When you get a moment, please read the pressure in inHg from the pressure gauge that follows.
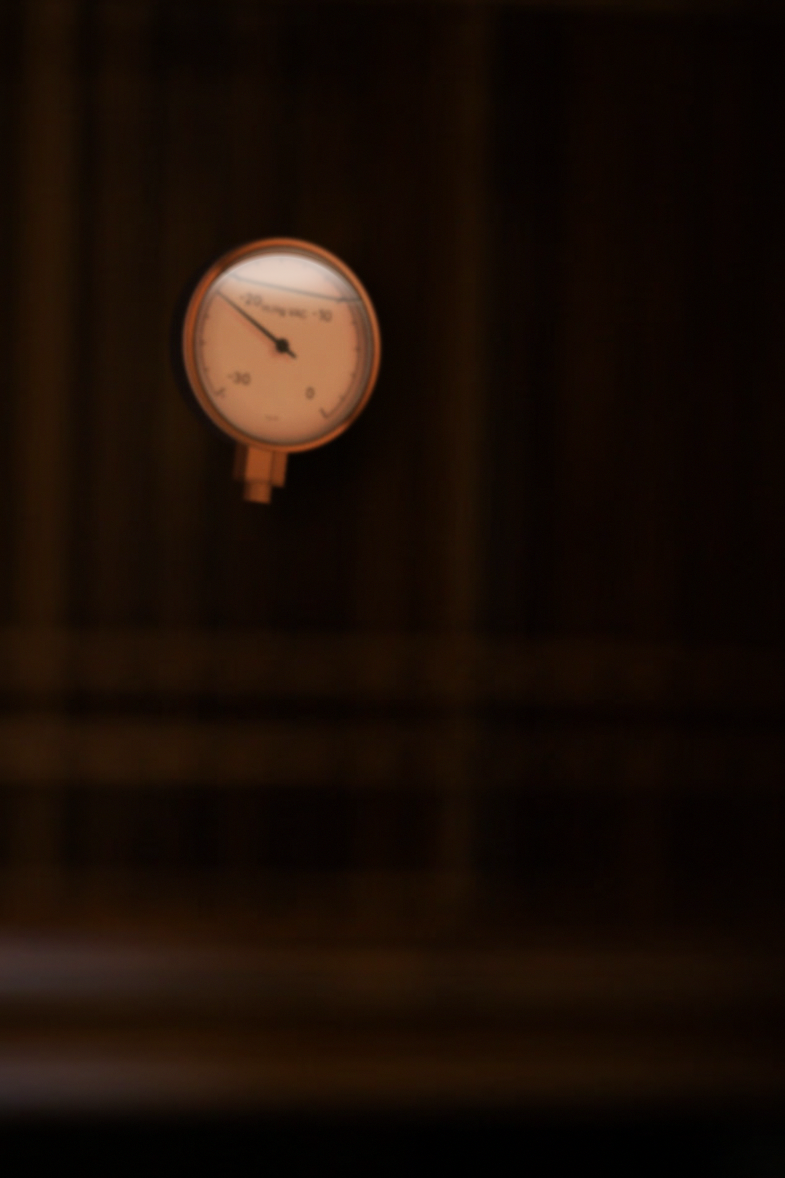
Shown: -22 inHg
